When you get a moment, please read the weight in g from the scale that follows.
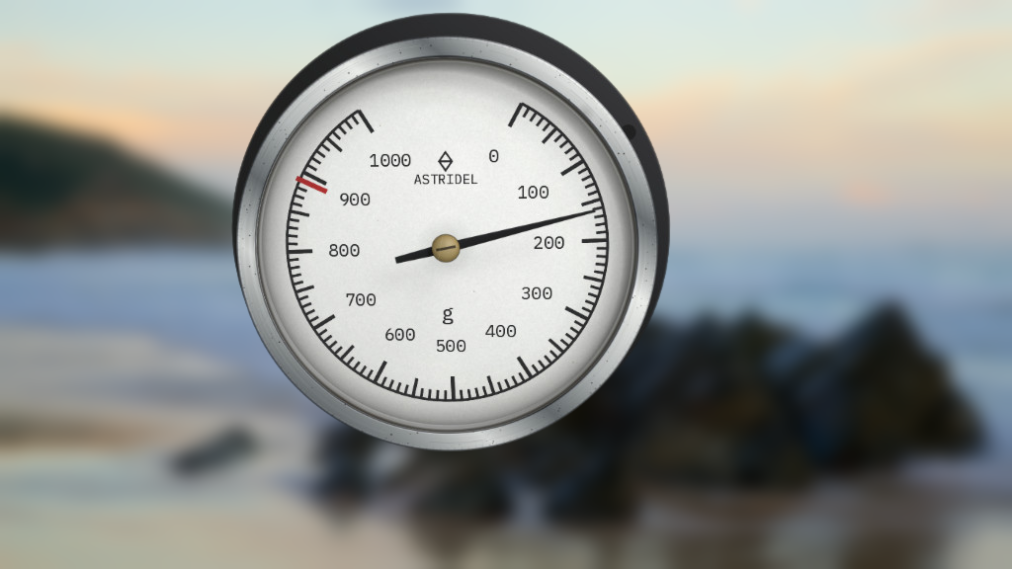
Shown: 160 g
